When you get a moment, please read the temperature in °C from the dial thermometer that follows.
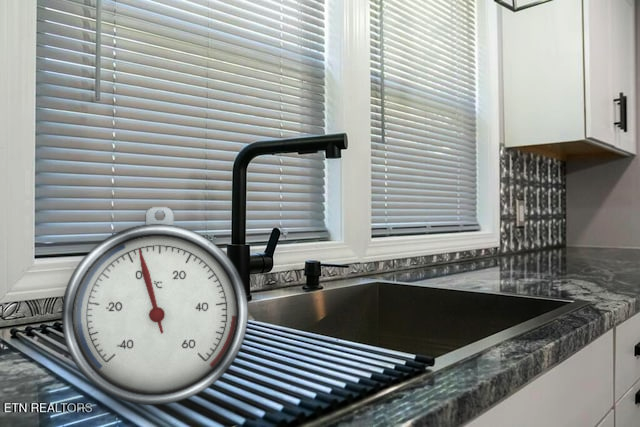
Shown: 4 °C
